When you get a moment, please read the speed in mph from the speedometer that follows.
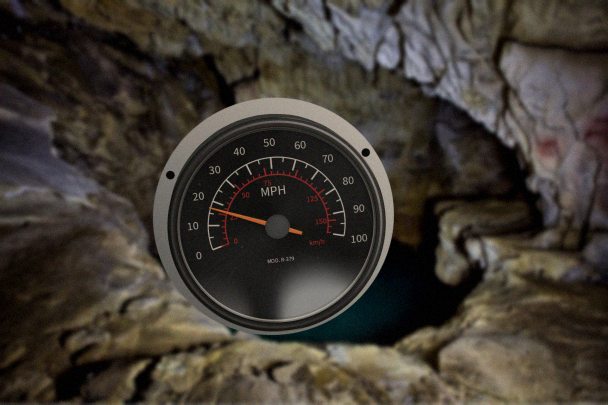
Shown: 17.5 mph
